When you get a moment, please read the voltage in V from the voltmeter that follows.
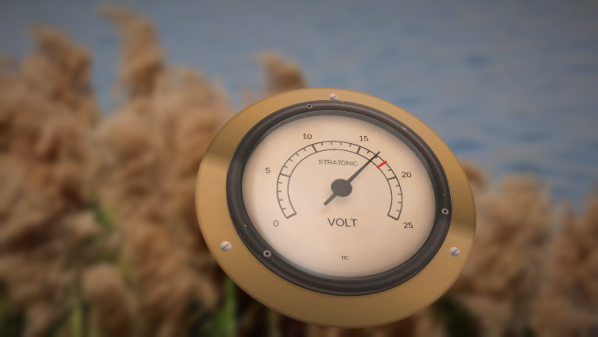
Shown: 17 V
